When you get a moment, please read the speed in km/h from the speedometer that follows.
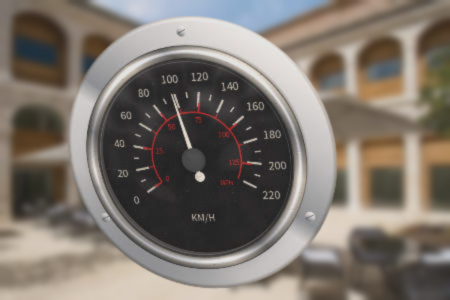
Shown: 100 km/h
